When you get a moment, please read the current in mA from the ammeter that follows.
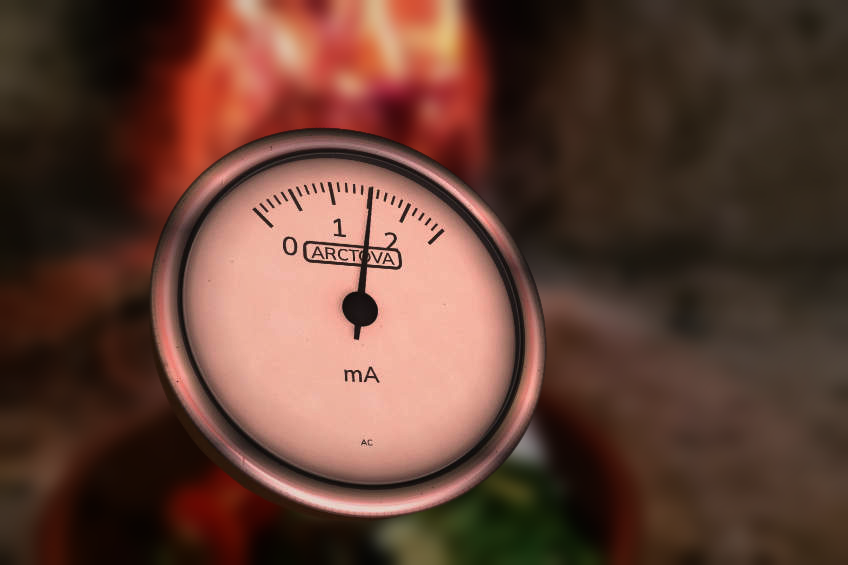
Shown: 1.5 mA
